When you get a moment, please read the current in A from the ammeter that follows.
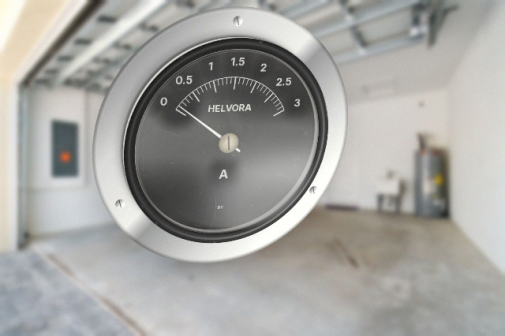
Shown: 0.1 A
